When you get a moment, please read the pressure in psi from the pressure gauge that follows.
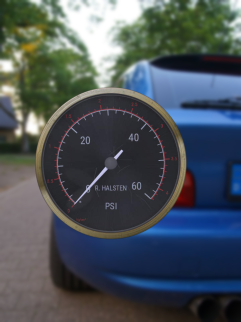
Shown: 0 psi
